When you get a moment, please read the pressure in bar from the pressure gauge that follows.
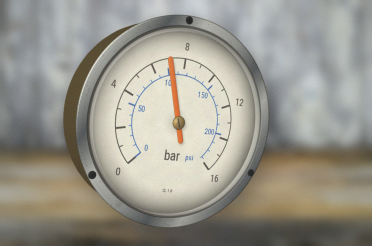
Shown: 7 bar
